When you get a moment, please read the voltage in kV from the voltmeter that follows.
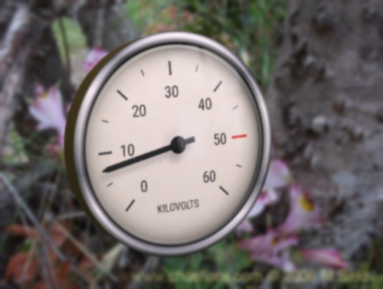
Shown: 7.5 kV
